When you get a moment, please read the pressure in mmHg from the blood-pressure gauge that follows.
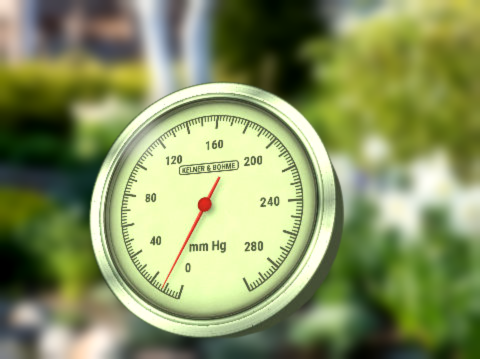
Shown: 10 mmHg
